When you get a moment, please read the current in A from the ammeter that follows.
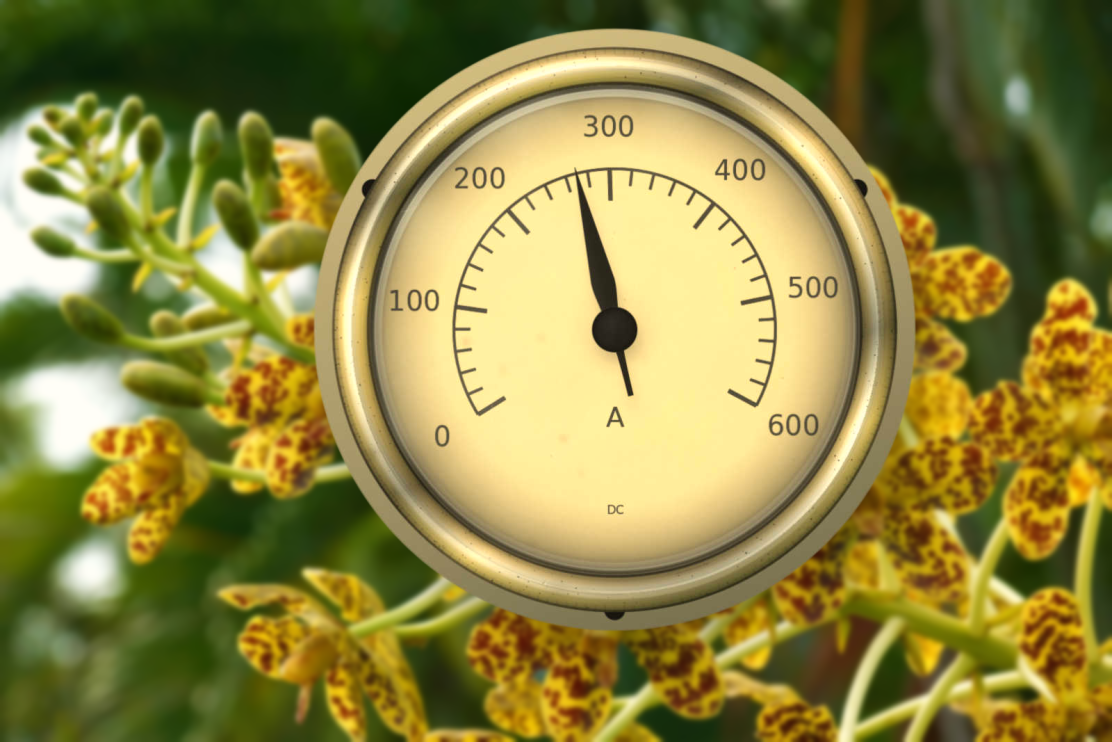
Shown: 270 A
